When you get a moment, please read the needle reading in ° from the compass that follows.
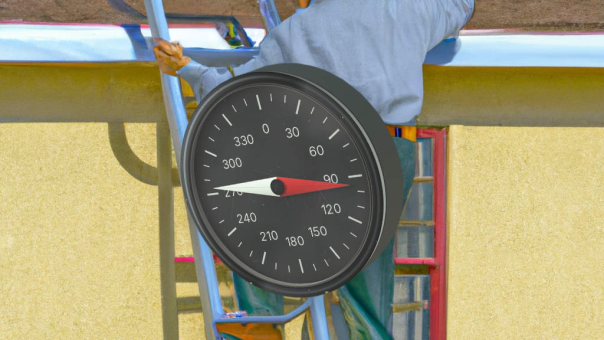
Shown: 95 °
